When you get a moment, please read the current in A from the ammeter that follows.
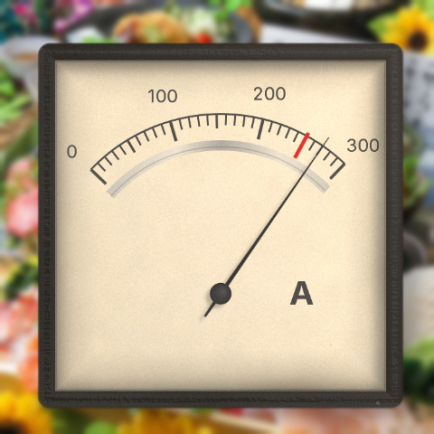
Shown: 270 A
